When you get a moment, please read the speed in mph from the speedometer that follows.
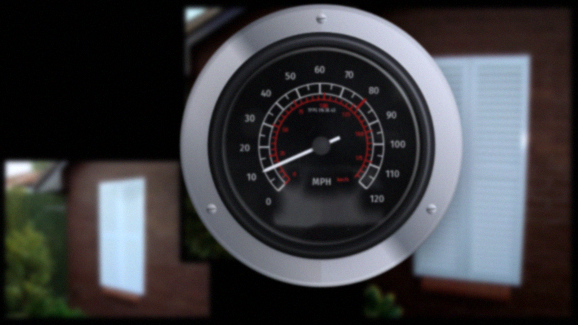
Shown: 10 mph
